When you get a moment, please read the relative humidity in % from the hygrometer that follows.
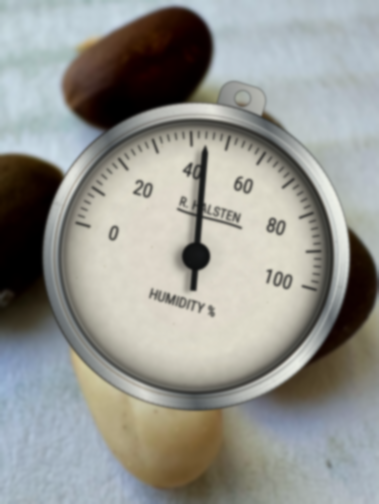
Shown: 44 %
